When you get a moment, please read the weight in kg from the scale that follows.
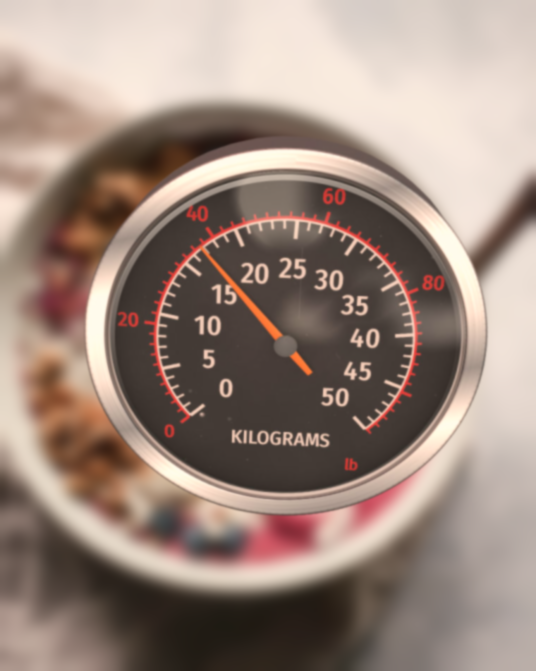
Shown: 17 kg
